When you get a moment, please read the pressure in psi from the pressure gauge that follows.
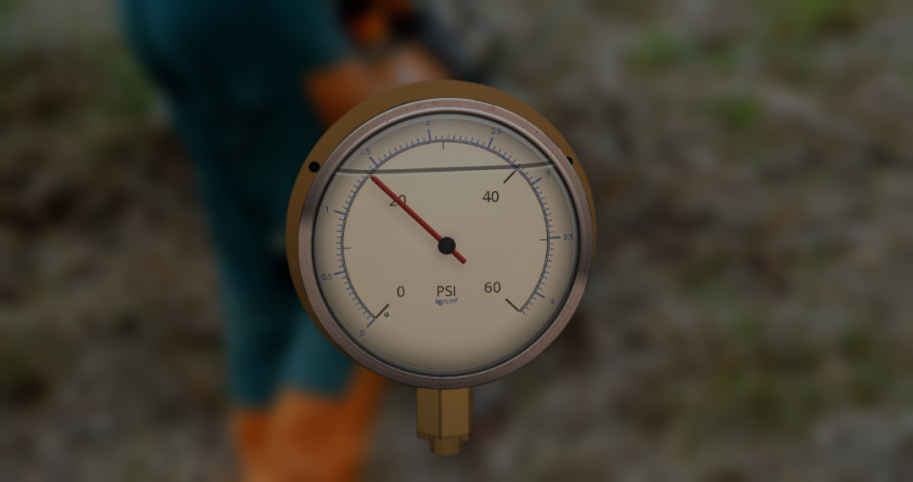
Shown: 20 psi
